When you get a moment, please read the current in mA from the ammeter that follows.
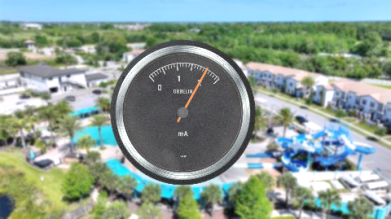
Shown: 2 mA
